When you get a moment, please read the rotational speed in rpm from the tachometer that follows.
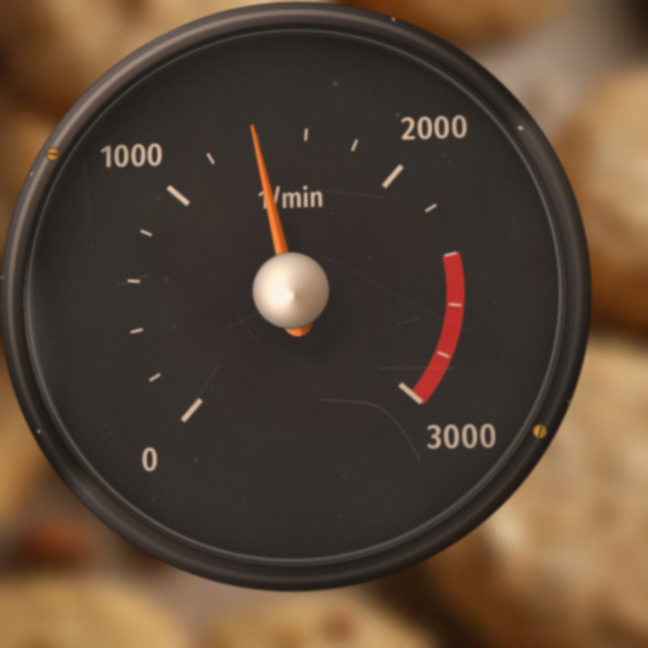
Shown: 1400 rpm
